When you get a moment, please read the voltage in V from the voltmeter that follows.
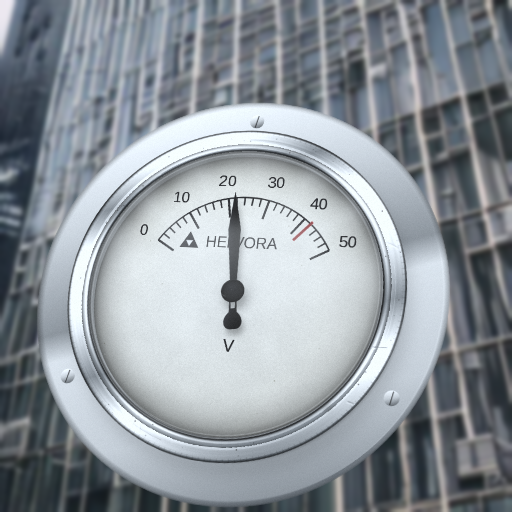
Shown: 22 V
